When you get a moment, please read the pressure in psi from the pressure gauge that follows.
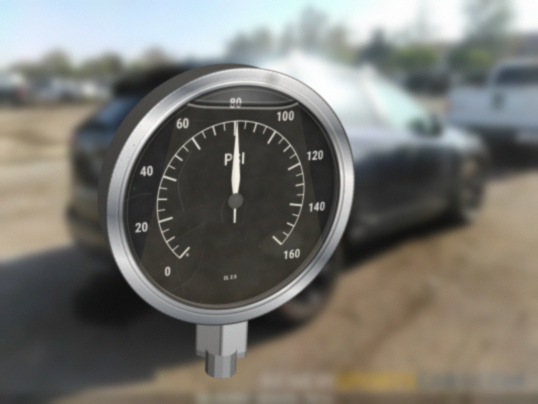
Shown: 80 psi
